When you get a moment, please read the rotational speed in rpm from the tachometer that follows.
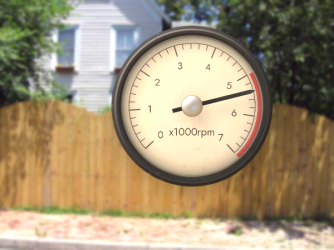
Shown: 5400 rpm
